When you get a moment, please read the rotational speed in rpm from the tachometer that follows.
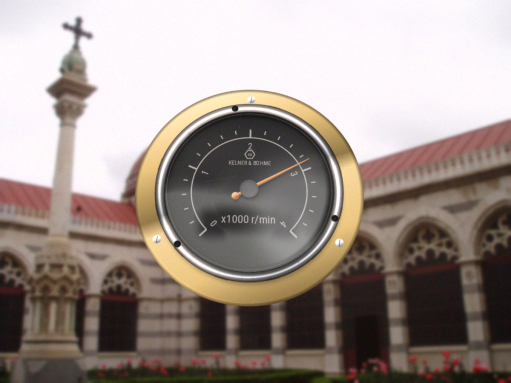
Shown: 2900 rpm
